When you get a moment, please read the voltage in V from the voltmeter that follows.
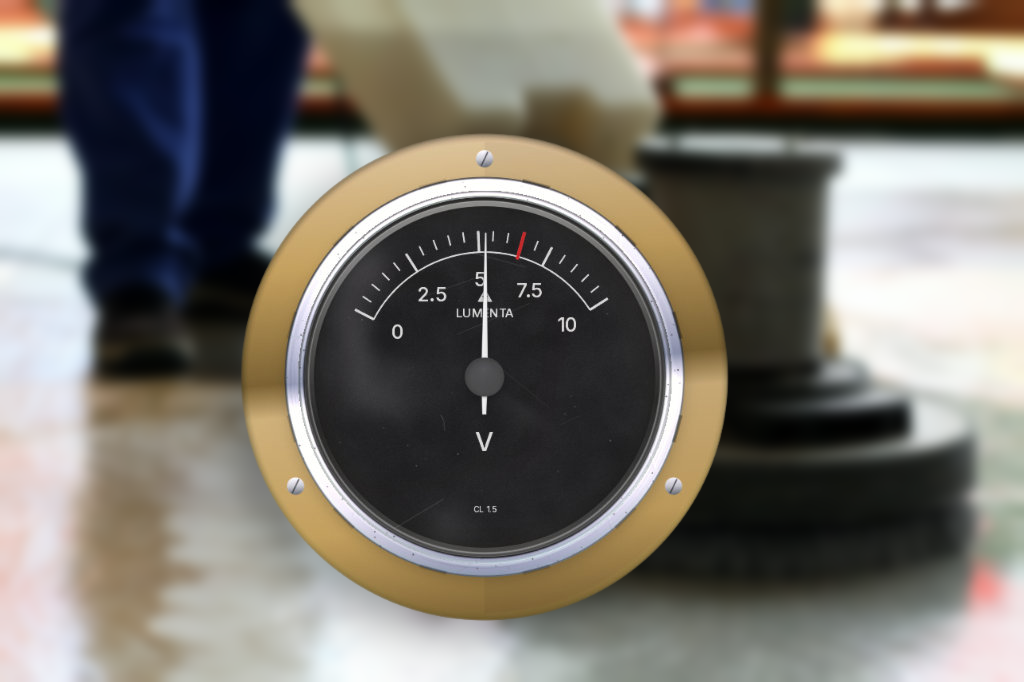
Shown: 5.25 V
